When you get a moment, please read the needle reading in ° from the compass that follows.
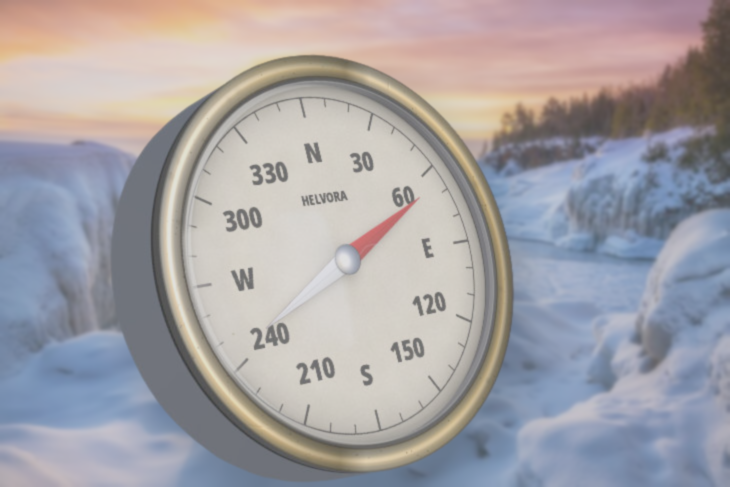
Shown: 65 °
